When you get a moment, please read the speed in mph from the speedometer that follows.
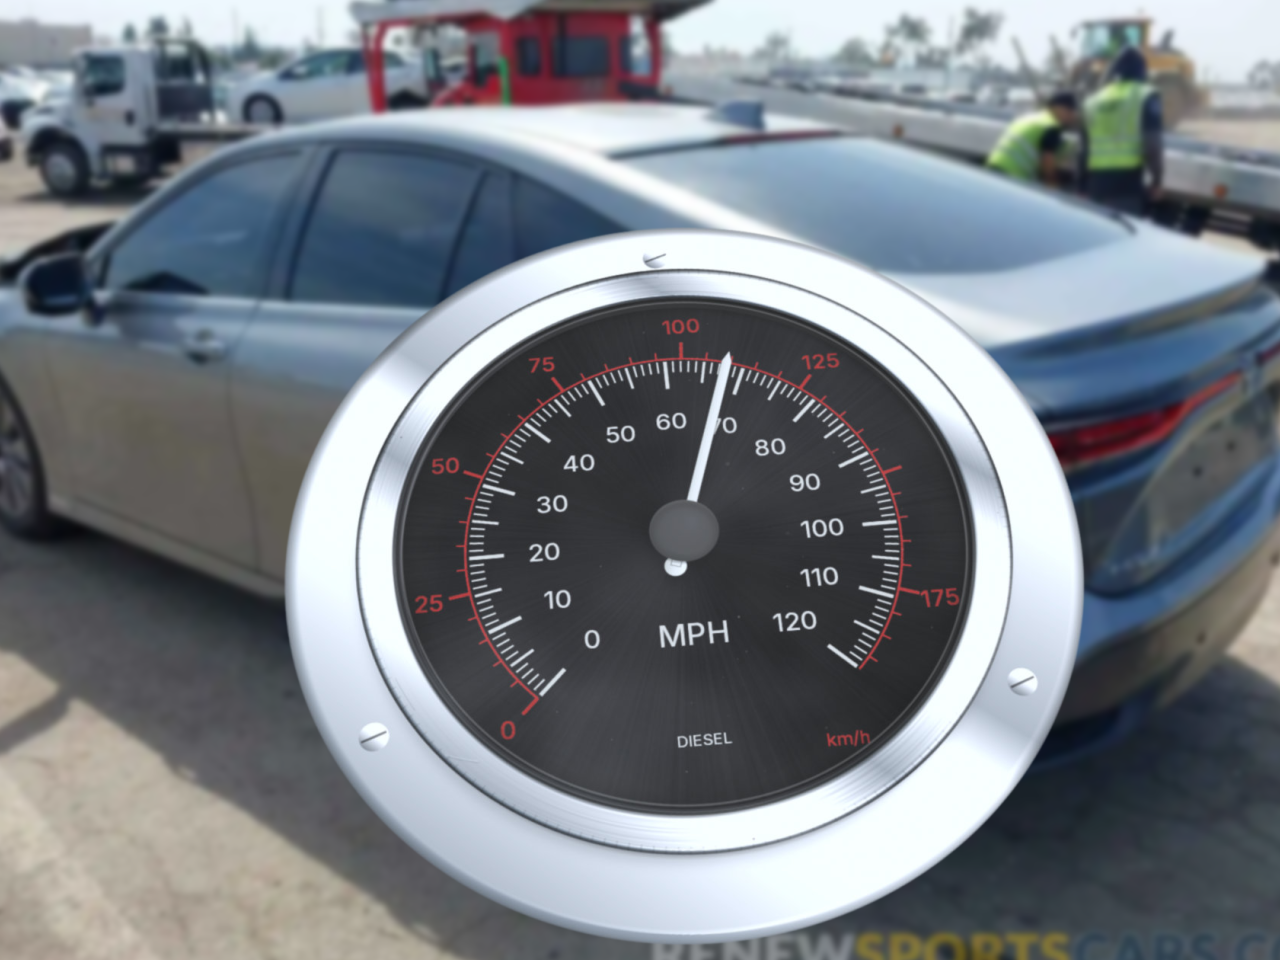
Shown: 68 mph
